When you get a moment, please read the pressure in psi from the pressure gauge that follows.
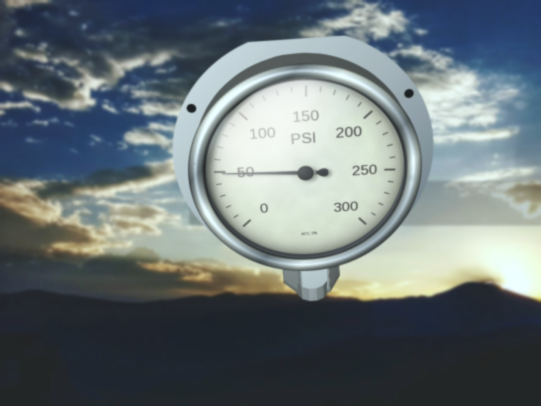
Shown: 50 psi
